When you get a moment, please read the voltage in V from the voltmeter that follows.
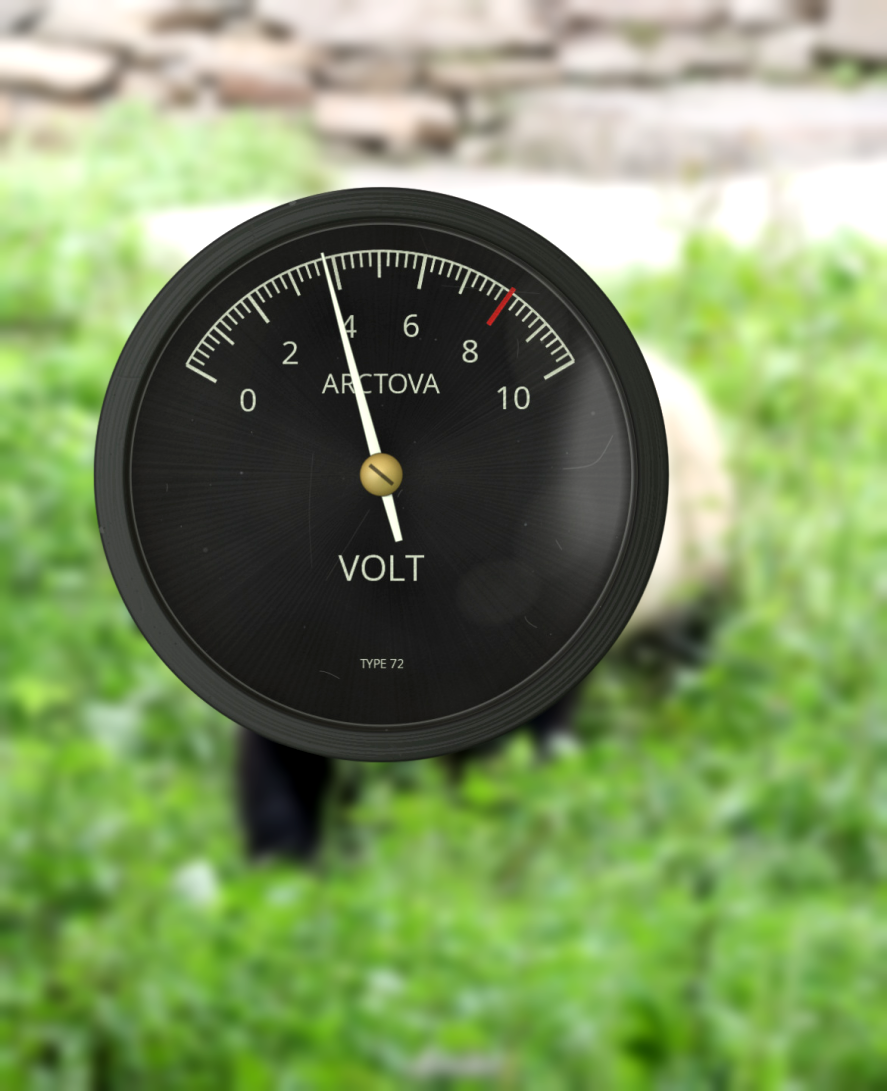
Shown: 3.8 V
